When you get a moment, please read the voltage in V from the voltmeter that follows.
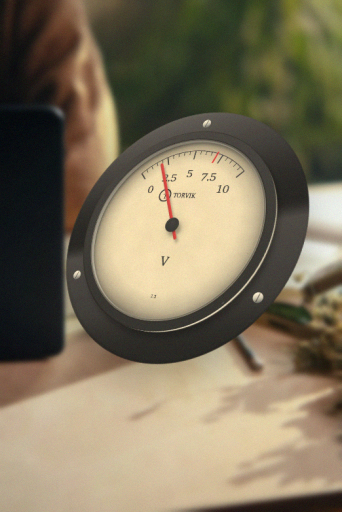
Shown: 2 V
